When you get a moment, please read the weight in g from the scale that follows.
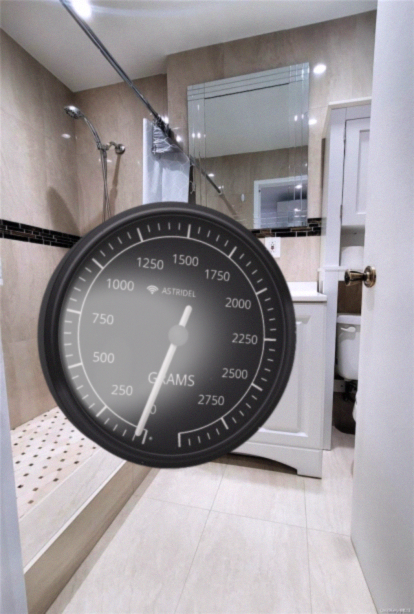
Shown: 50 g
